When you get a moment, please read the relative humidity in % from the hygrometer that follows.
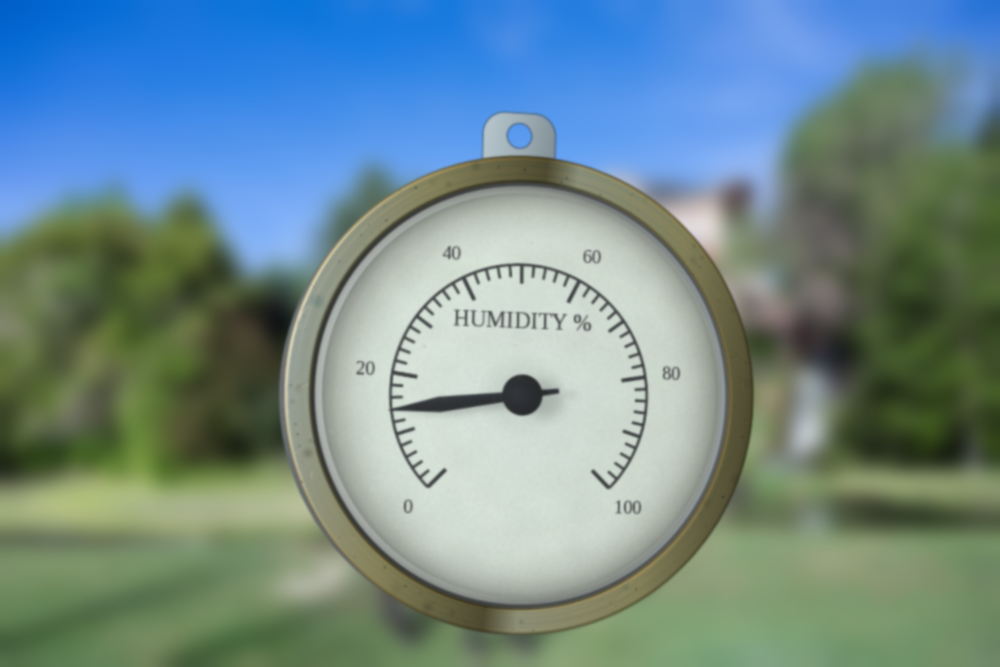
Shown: 14 %
